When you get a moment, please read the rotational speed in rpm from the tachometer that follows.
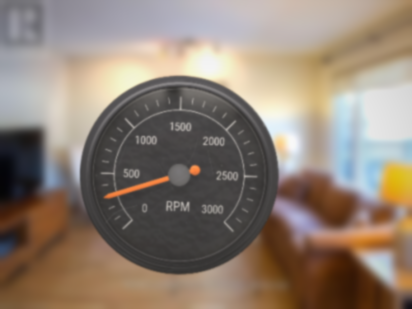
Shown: 300 rpm
